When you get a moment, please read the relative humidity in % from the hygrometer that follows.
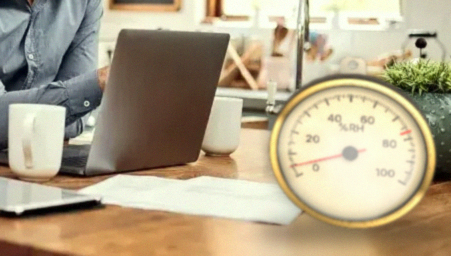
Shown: 5 %
